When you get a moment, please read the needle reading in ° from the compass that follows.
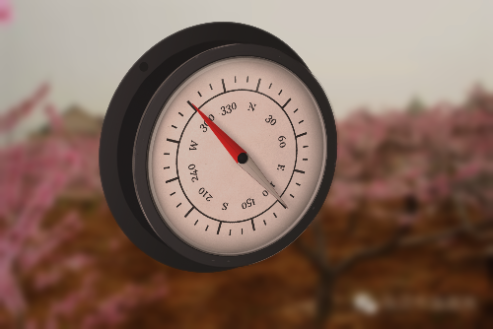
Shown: 300 °
